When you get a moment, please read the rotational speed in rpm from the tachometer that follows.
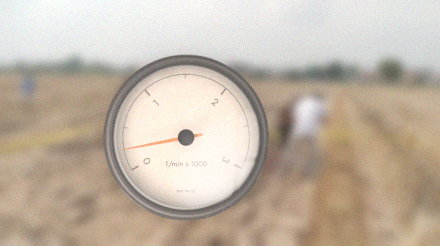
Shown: 250 rpm
